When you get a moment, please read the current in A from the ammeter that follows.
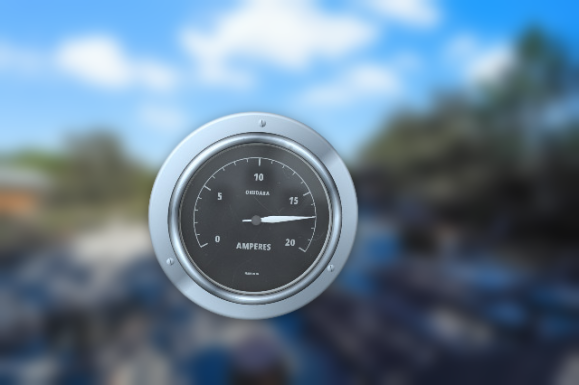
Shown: 17 A
